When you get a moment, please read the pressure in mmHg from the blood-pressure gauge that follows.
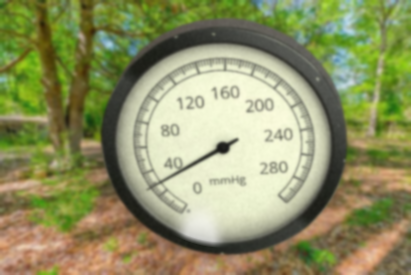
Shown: 30 mmHg
